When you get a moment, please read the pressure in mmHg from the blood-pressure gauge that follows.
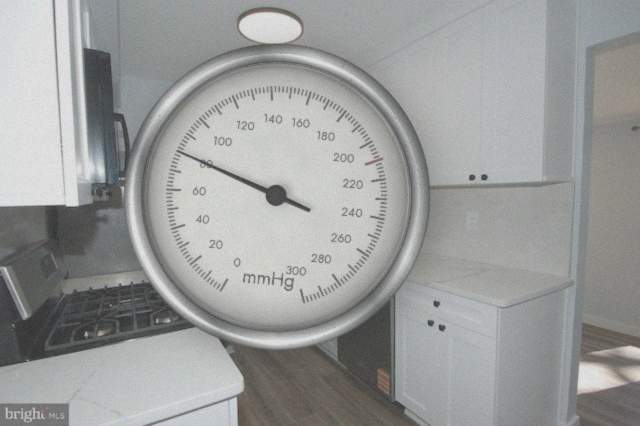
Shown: 80 mmHg
